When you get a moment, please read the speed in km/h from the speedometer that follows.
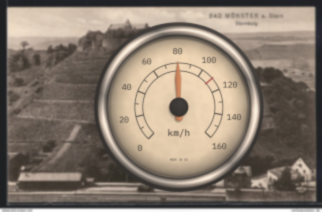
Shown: 80 km/h
